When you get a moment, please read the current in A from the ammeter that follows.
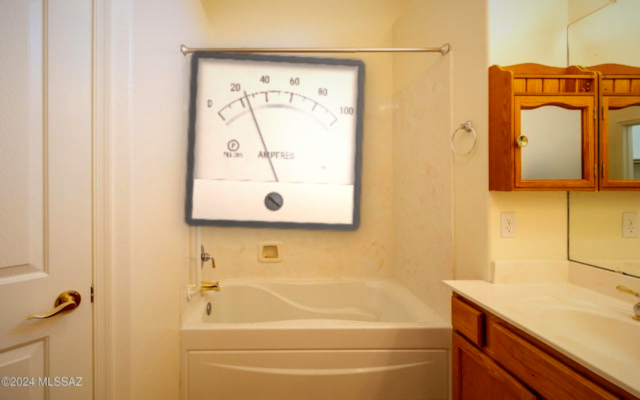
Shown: 25 A
